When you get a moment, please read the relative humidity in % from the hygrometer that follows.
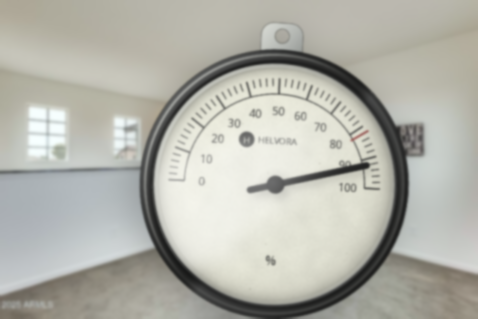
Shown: 92 %
